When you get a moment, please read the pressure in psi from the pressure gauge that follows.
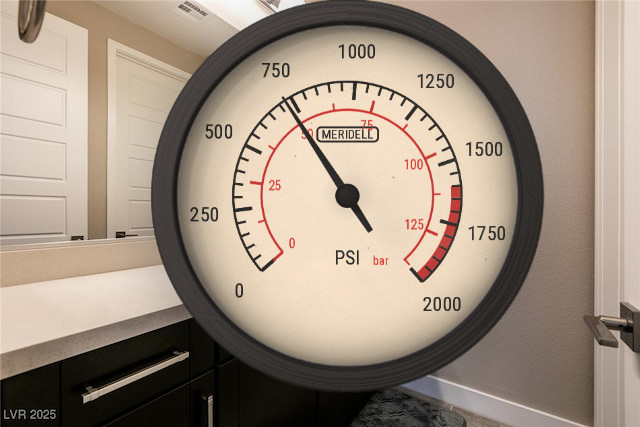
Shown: 725 psi
